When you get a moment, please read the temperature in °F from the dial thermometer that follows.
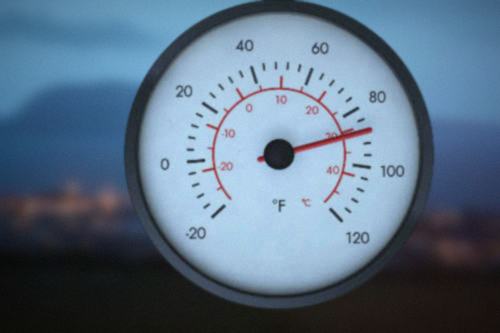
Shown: 88 °F
